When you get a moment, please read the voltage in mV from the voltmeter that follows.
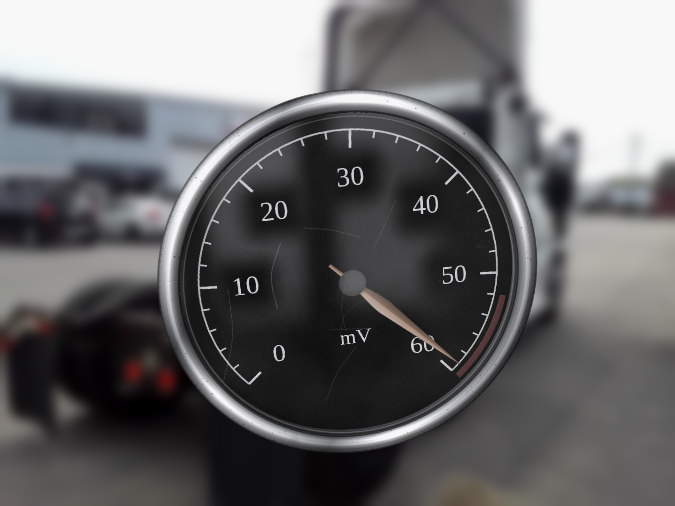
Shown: 59 mV
